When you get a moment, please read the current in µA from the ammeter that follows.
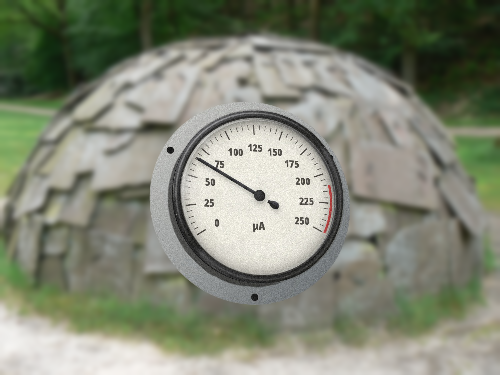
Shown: 65 µA
